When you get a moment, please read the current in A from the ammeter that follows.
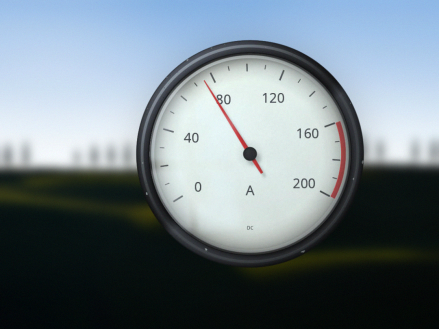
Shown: 75 A
